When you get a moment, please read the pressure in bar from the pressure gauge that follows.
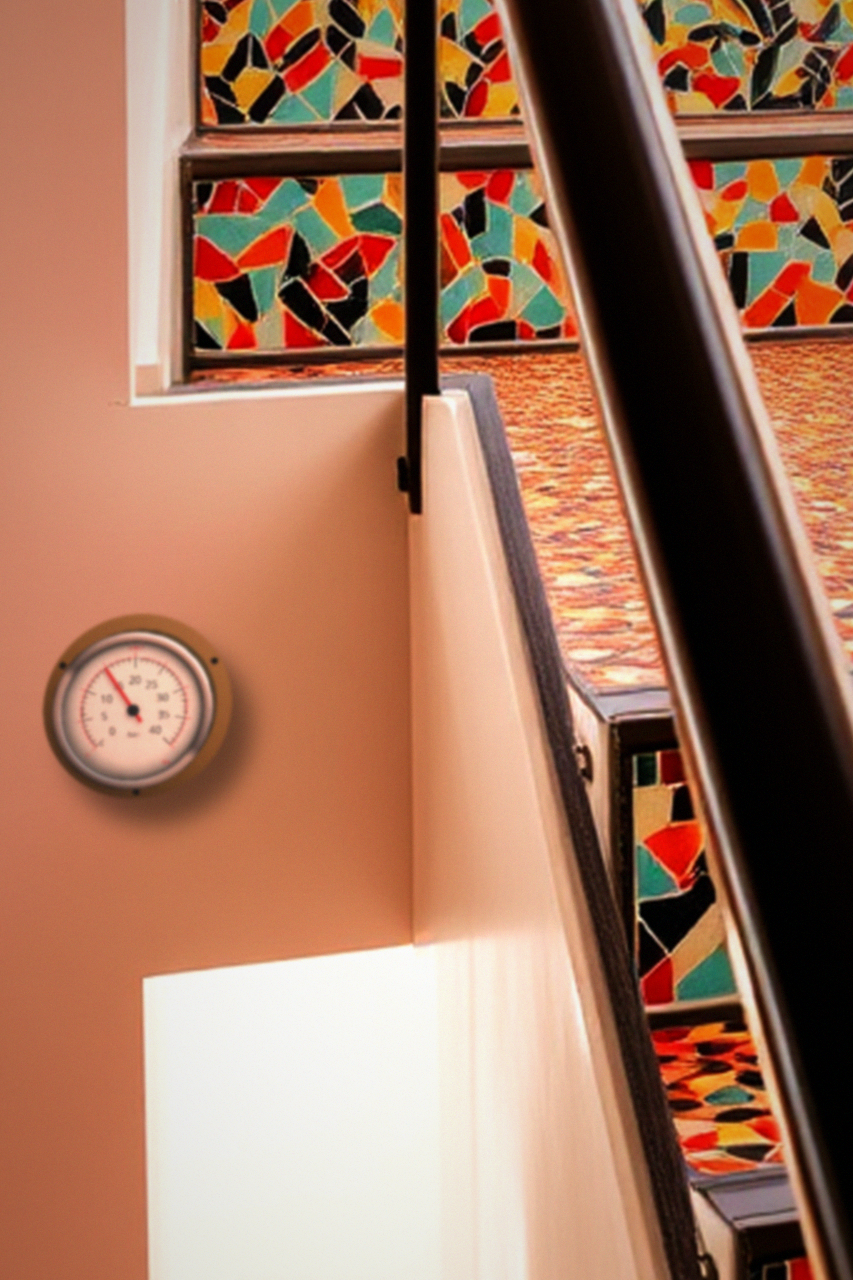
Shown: 15 bar
